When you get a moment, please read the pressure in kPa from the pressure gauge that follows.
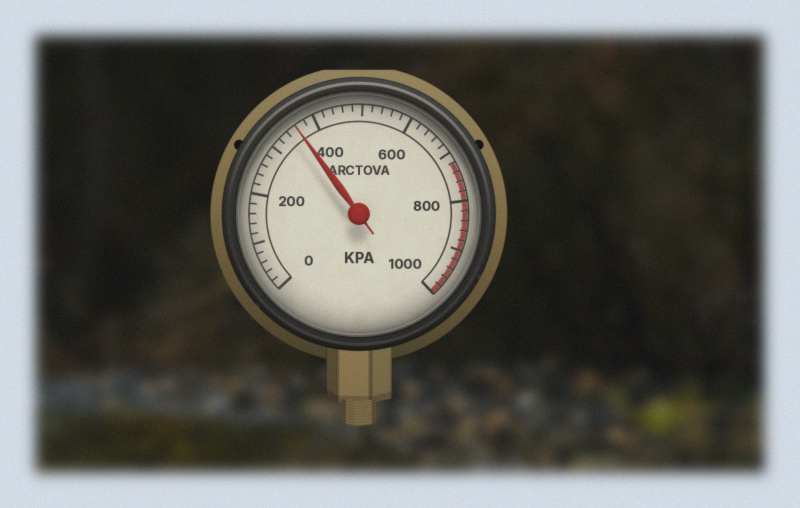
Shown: 360 kPa
